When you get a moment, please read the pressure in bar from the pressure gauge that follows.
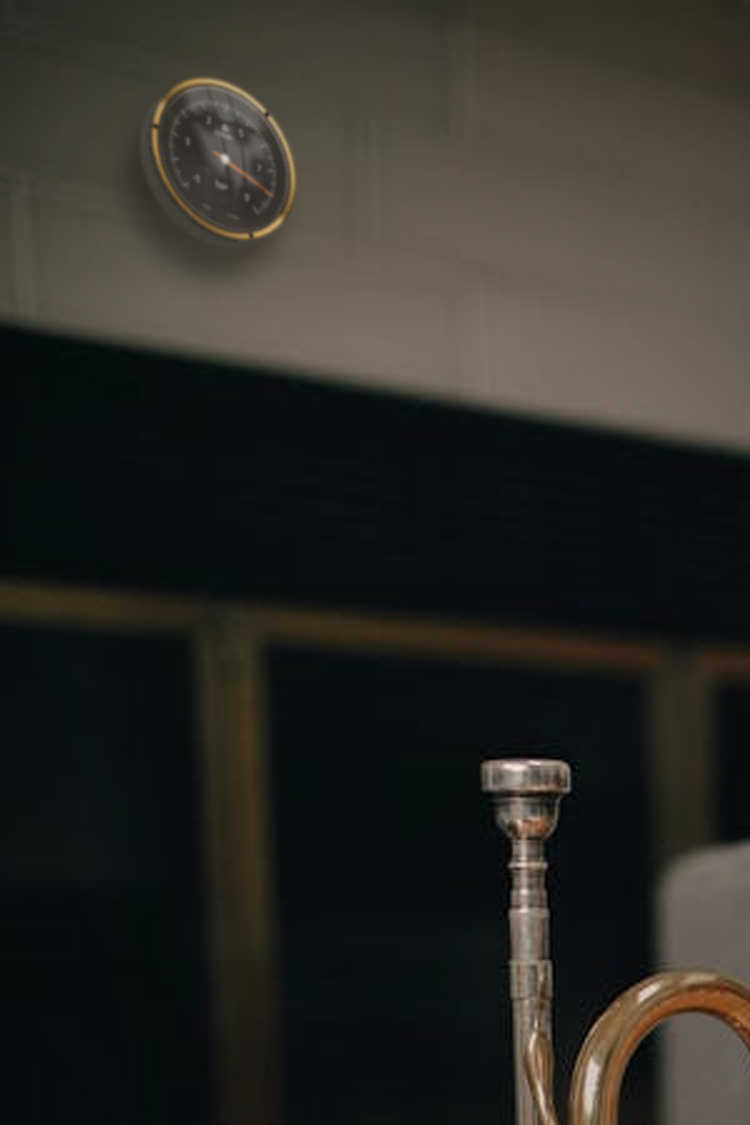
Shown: 8 bar
